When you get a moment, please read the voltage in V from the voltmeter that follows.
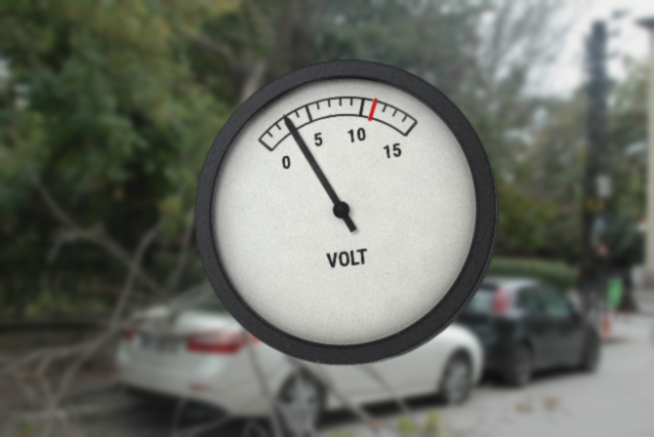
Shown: 3 V
